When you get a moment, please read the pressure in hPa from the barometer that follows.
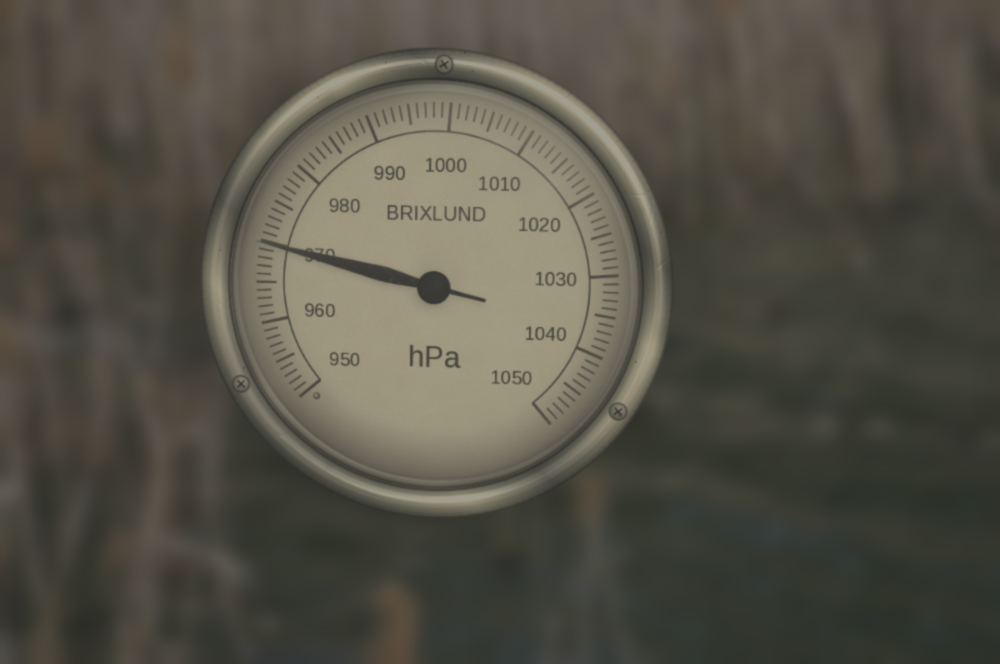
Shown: 970 hPa
